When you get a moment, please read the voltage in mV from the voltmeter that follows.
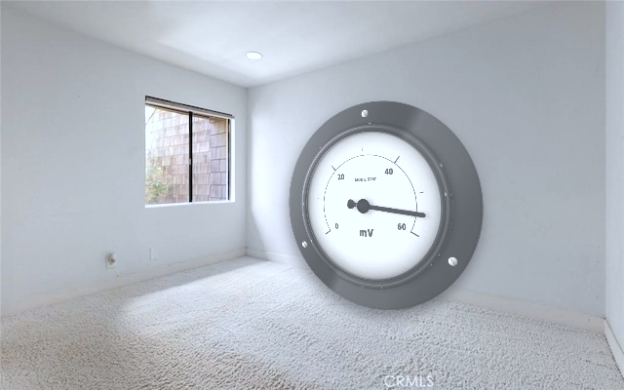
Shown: 55 mV
